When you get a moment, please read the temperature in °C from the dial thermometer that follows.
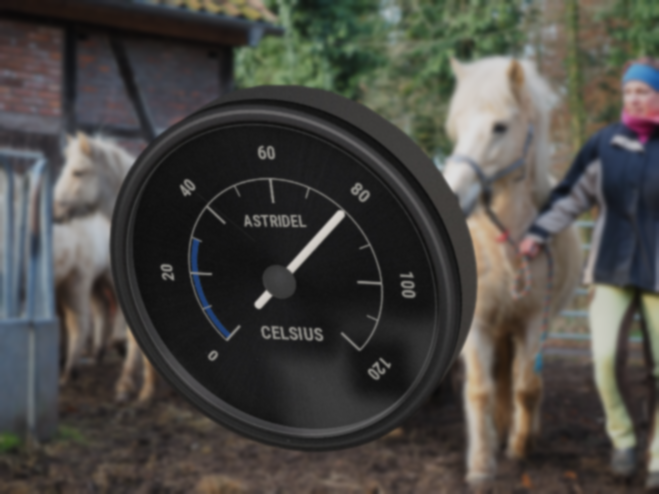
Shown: 80 °C
